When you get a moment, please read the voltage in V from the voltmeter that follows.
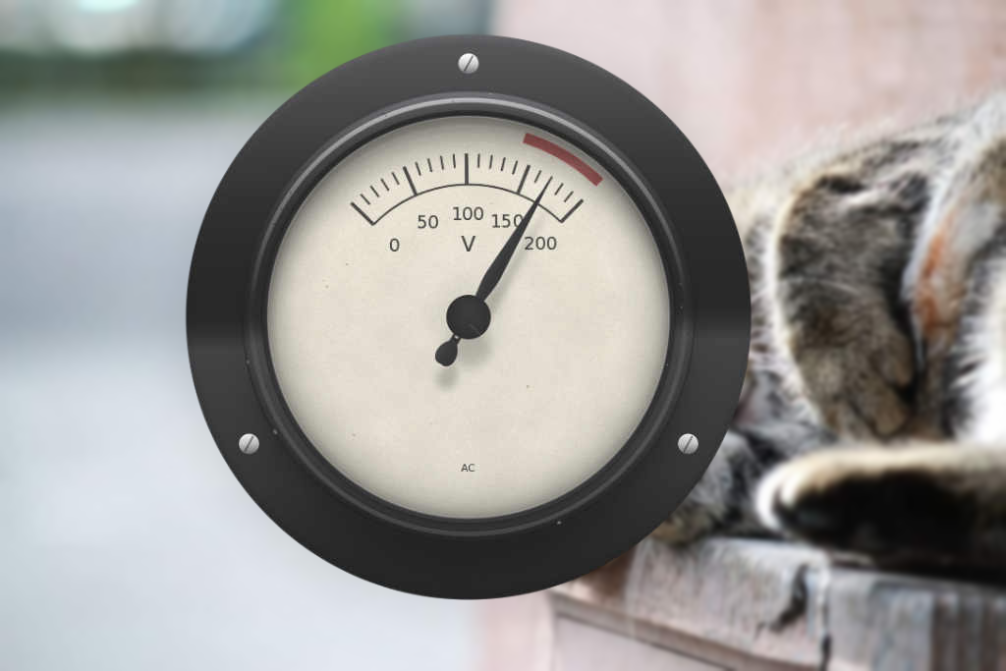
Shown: 170 V
